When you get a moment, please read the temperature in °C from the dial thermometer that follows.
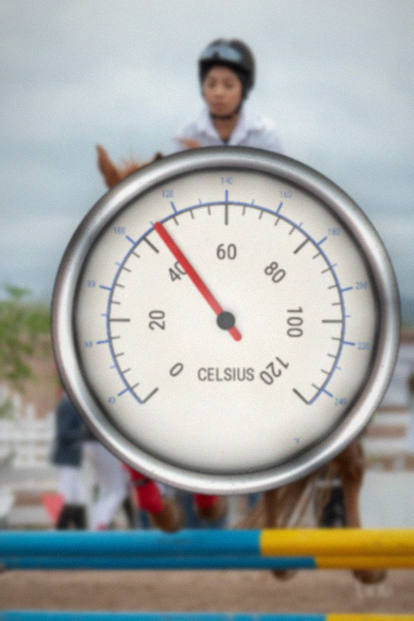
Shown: 44 °C
